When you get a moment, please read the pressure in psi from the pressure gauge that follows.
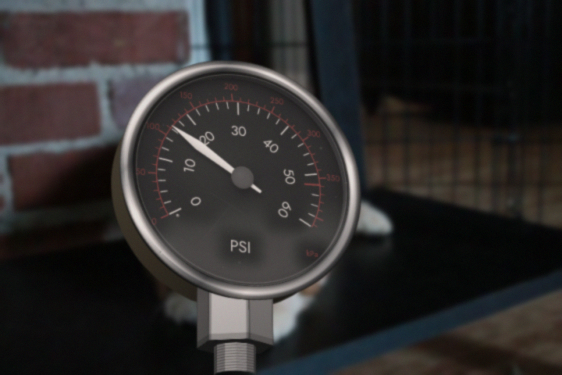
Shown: 16 psi
